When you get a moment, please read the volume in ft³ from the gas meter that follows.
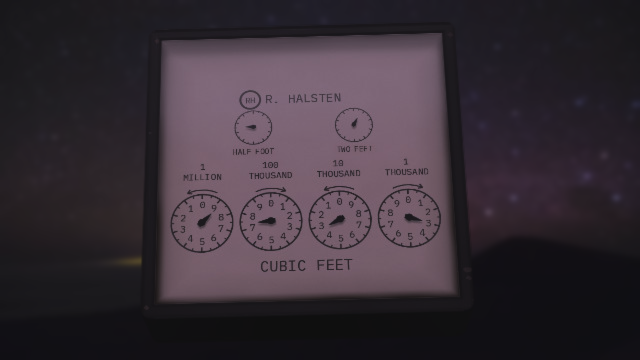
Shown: 873300 ft³
